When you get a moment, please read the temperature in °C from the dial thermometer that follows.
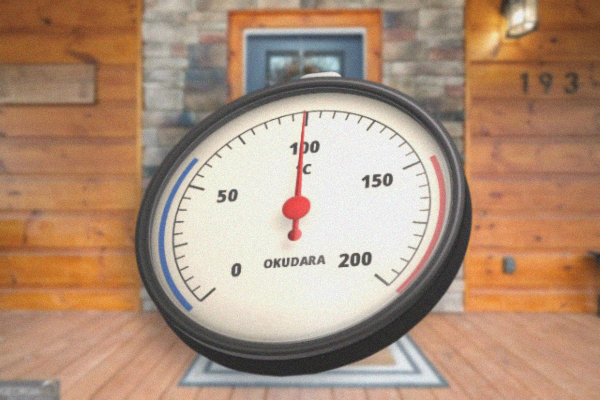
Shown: 100 °C
